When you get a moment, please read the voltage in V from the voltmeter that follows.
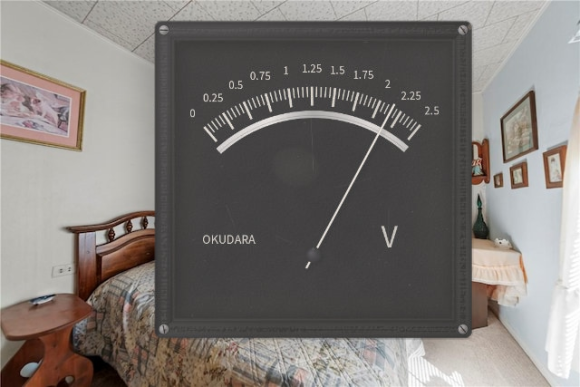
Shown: 2.15 V
